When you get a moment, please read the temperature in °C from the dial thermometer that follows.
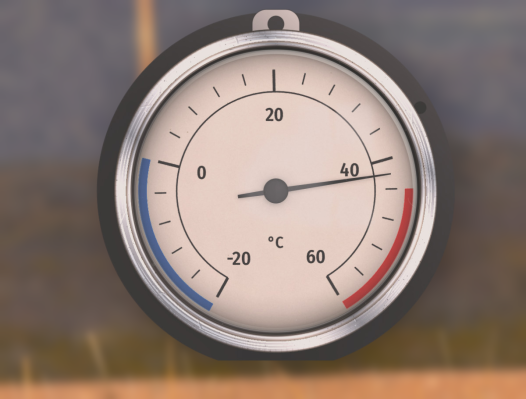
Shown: 42 °C
